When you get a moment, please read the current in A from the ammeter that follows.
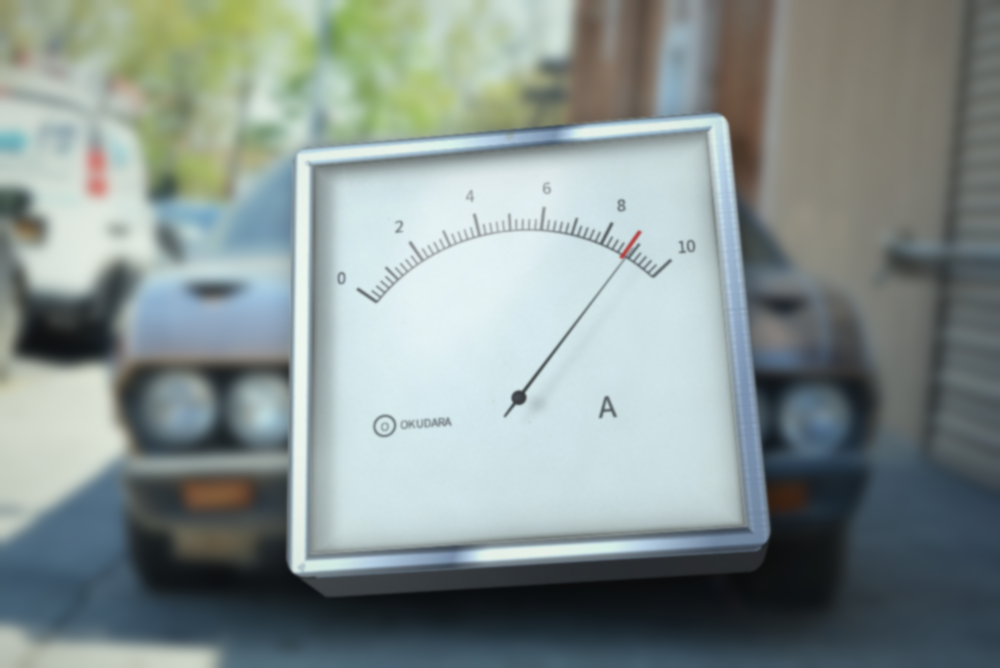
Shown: 9 A
